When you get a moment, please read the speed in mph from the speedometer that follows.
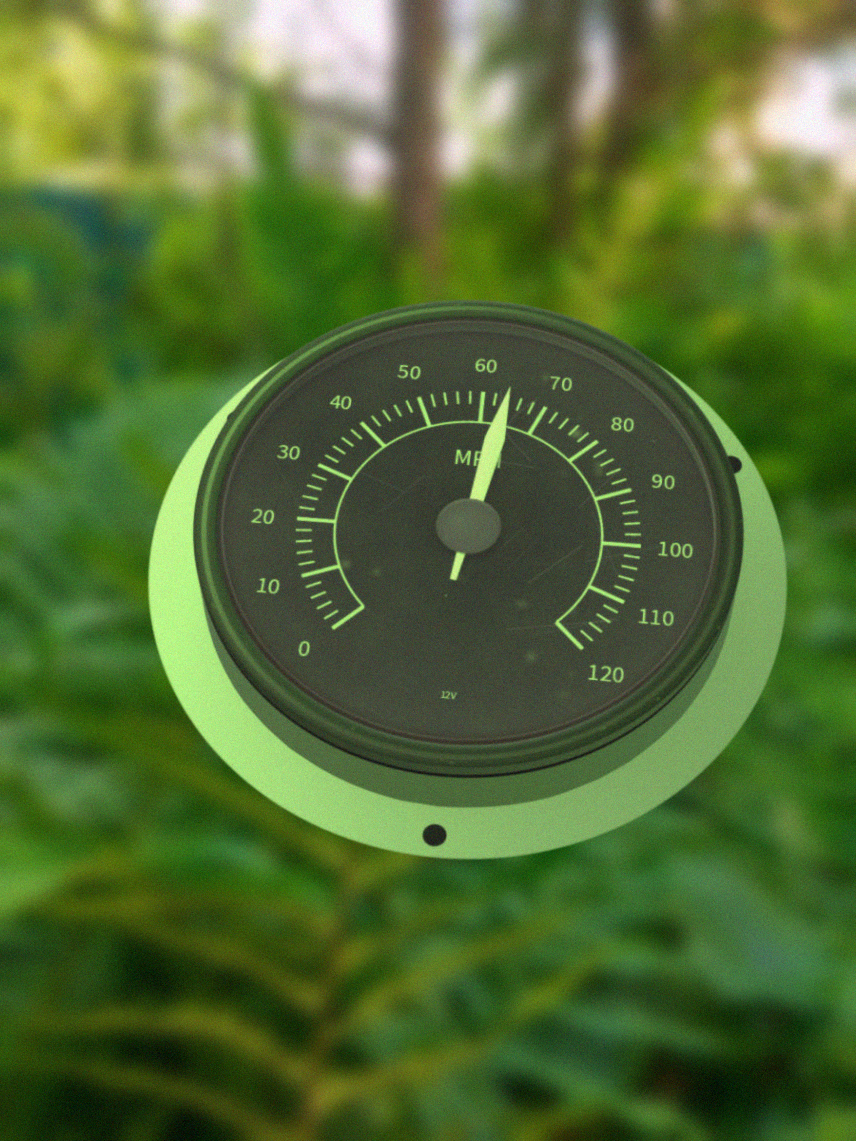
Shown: 64 mph
